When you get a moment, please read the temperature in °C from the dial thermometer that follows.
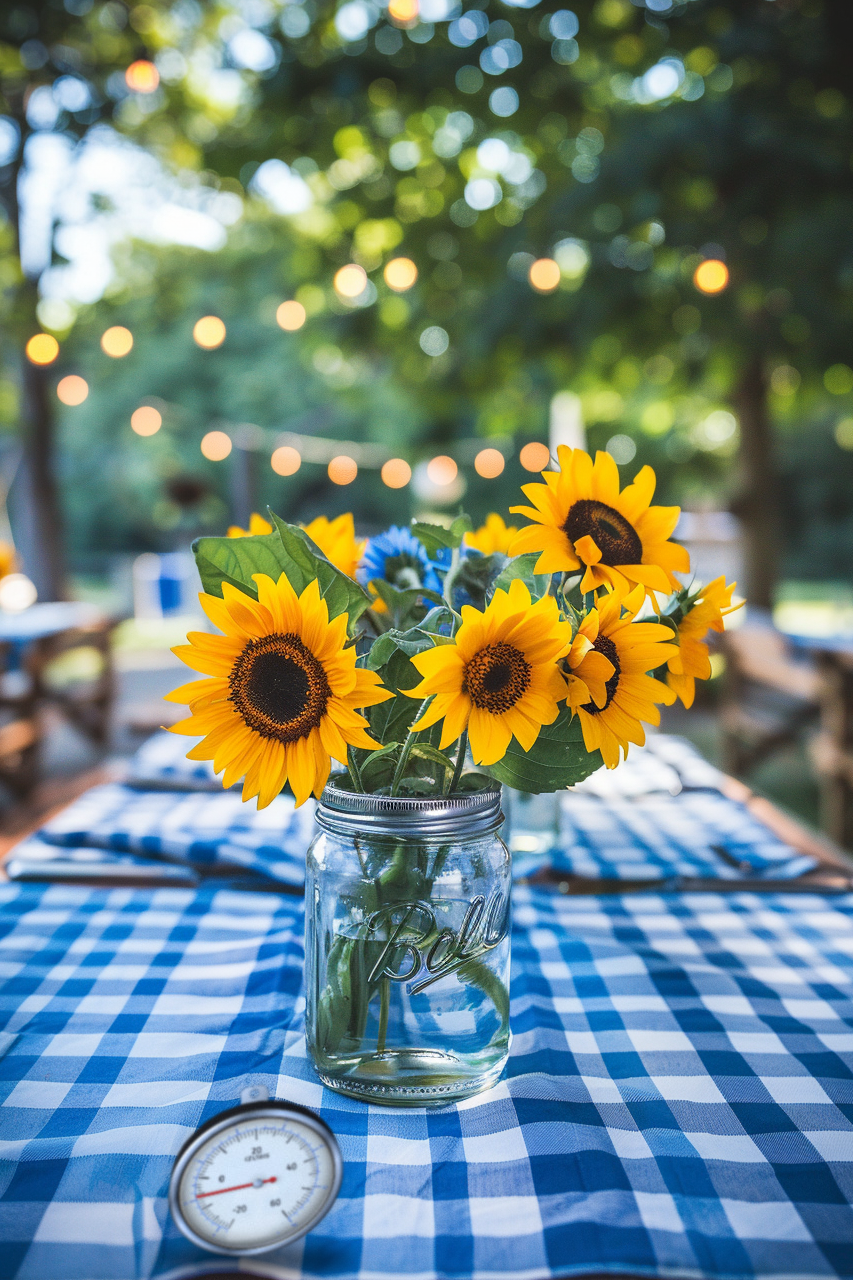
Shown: -5 °C
